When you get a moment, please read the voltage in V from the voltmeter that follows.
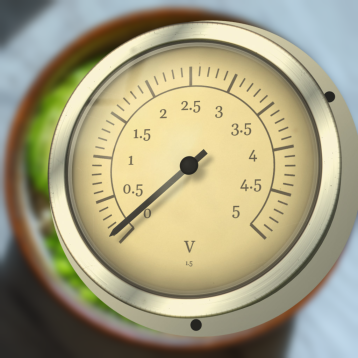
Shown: 0.1 V
